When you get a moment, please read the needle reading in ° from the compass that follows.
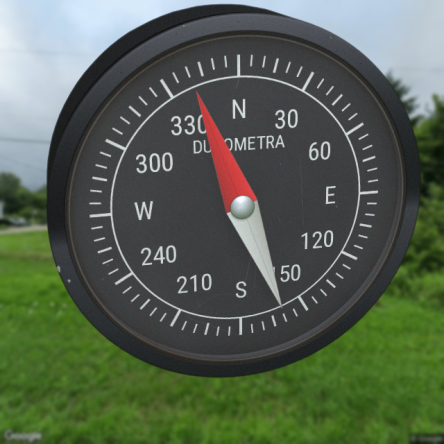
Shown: 340 °
